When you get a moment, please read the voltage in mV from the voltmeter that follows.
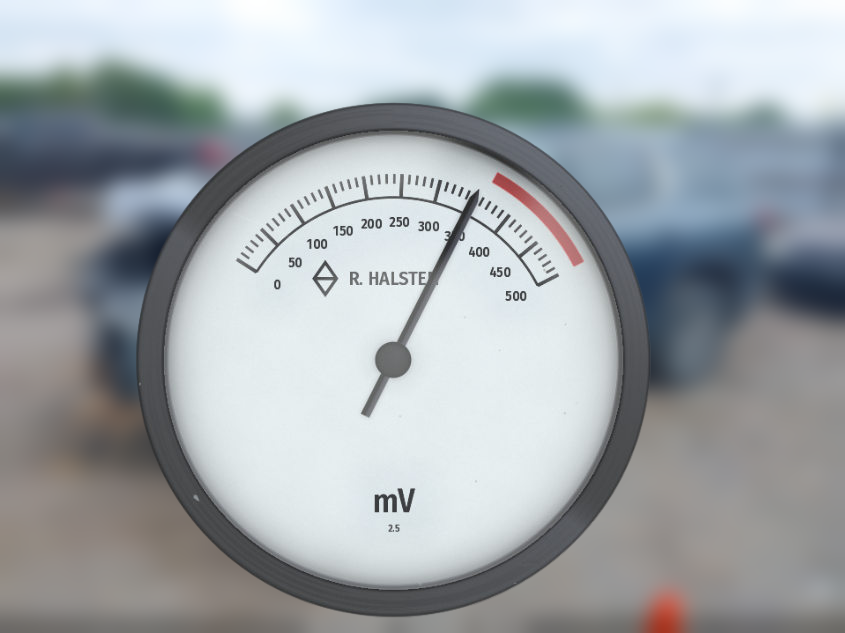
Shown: 350 mV
